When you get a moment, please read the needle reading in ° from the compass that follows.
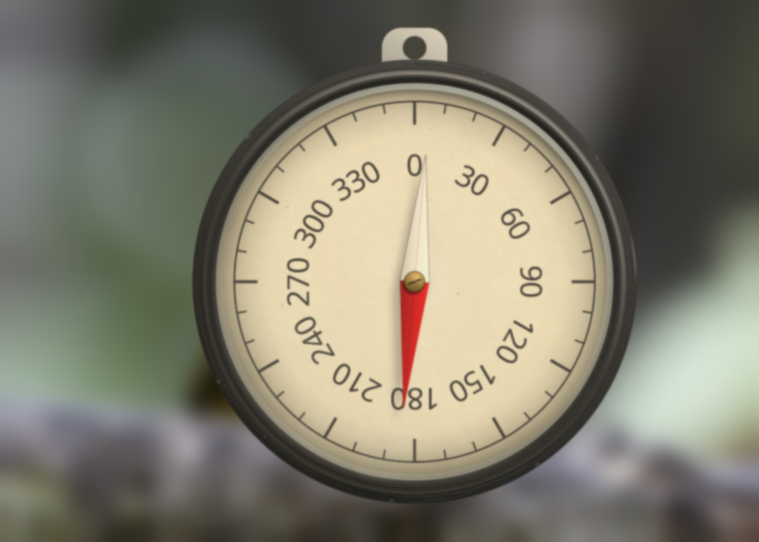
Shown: 185 °
